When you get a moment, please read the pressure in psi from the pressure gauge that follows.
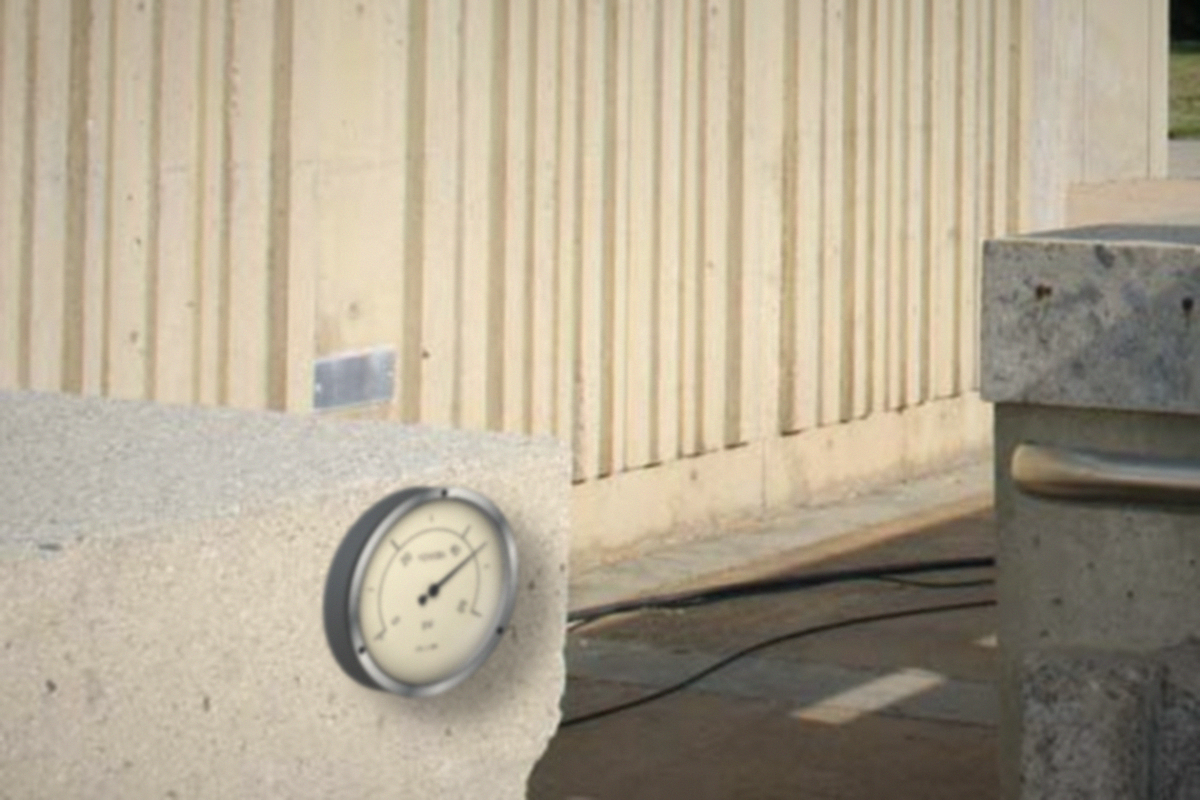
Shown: 45 psi
